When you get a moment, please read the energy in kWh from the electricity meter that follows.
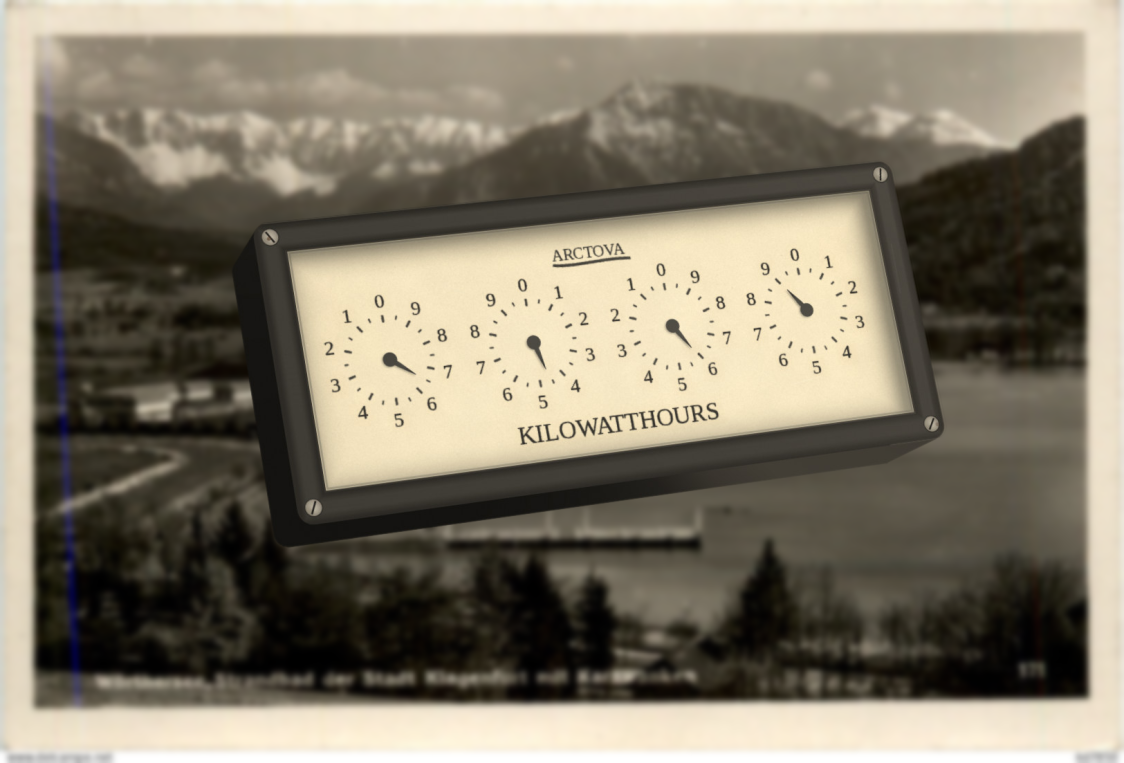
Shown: 6459 kWh
